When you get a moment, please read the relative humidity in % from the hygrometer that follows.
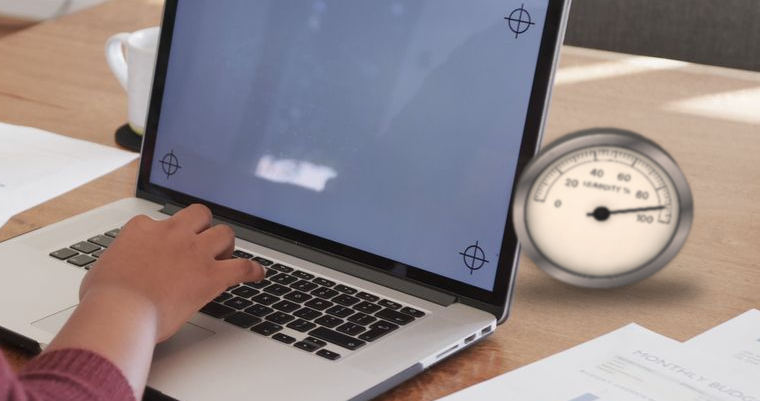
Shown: 90 %
